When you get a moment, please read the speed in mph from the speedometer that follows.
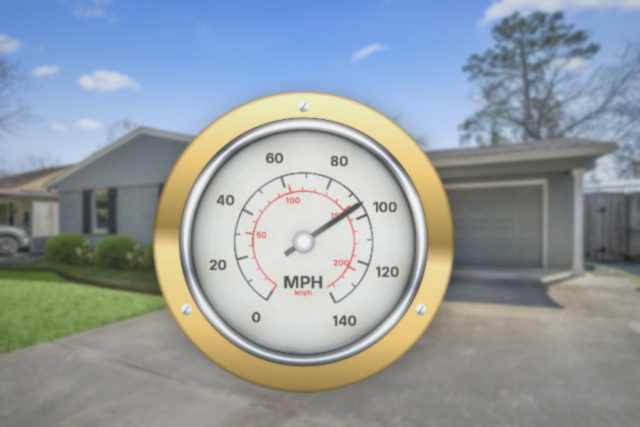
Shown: 95 mph
